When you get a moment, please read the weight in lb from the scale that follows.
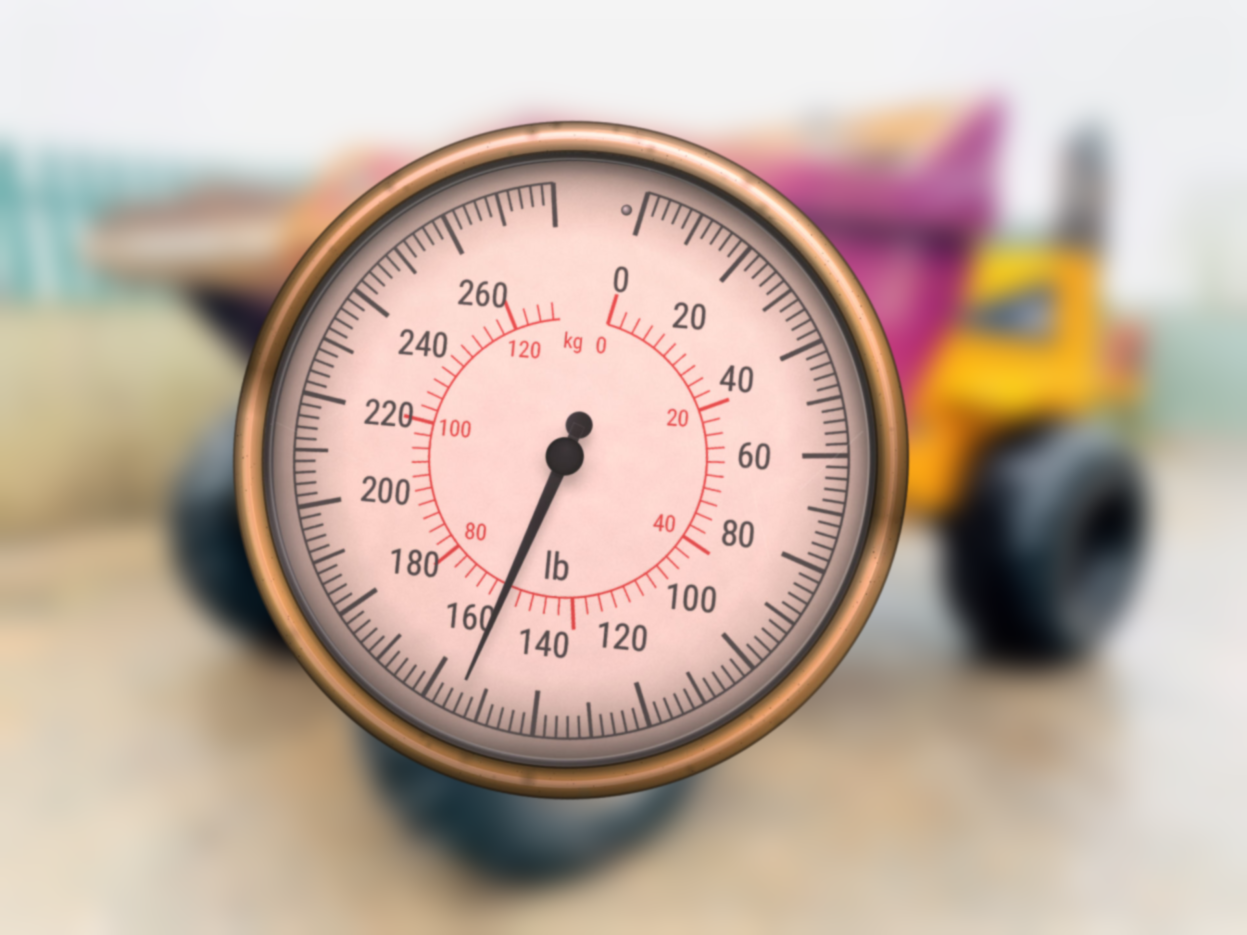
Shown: 154 lb
